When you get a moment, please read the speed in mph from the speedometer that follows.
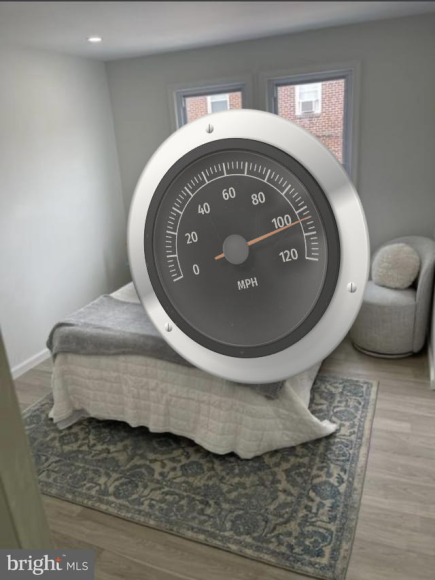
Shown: 104 mph
